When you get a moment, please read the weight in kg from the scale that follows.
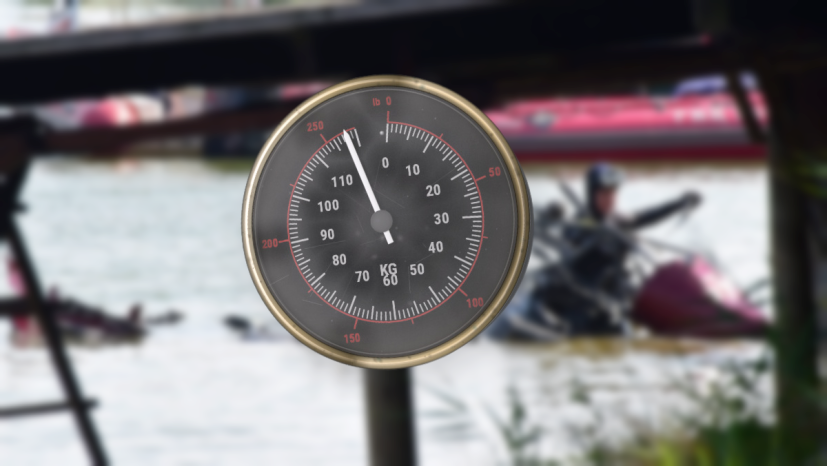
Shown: 118 kg
